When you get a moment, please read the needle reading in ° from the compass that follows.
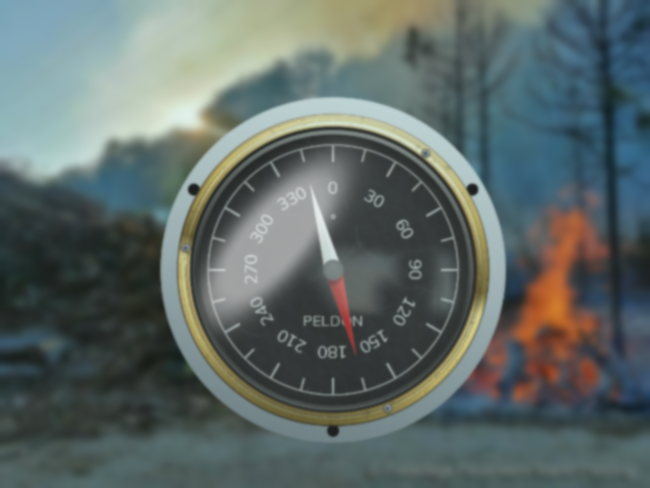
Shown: 165 °
